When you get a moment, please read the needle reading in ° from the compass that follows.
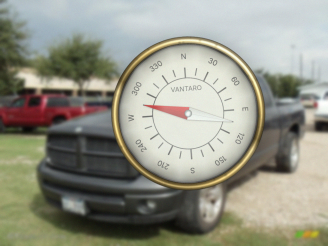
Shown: 285 °
